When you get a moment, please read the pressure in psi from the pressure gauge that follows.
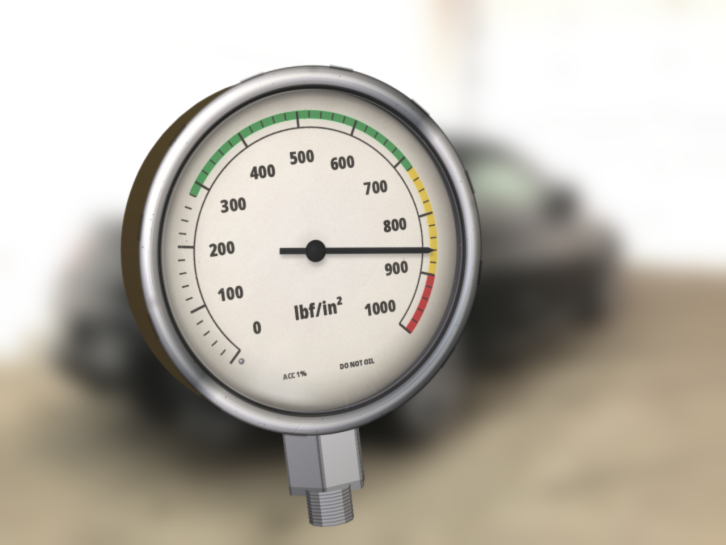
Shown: 860 psi
